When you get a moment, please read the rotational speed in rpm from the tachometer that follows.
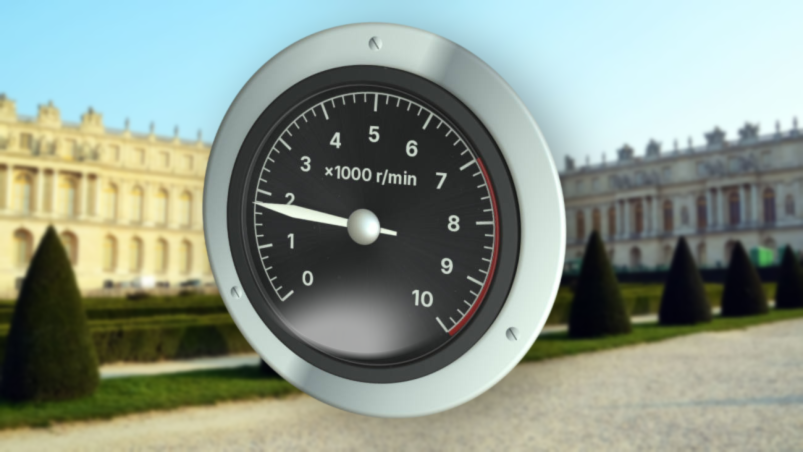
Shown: 1800 rpm
